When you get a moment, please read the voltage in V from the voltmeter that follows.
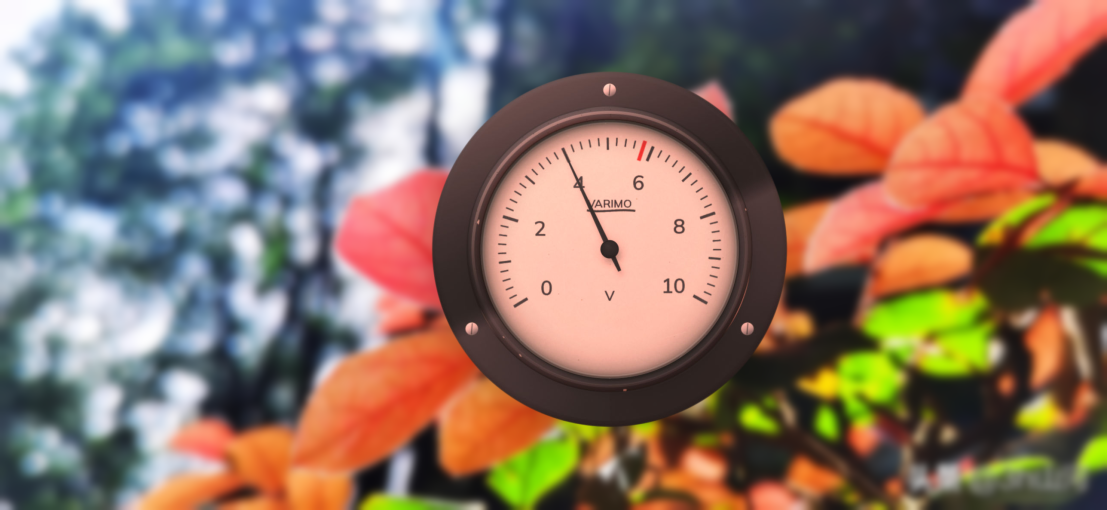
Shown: 4 V
